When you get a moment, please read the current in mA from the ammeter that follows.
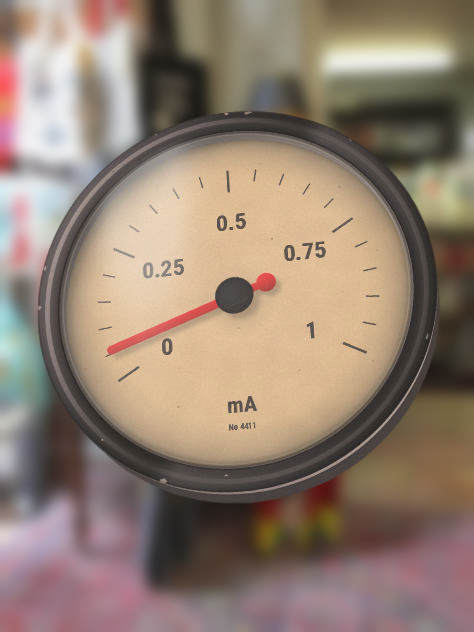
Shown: 0.05 mA
